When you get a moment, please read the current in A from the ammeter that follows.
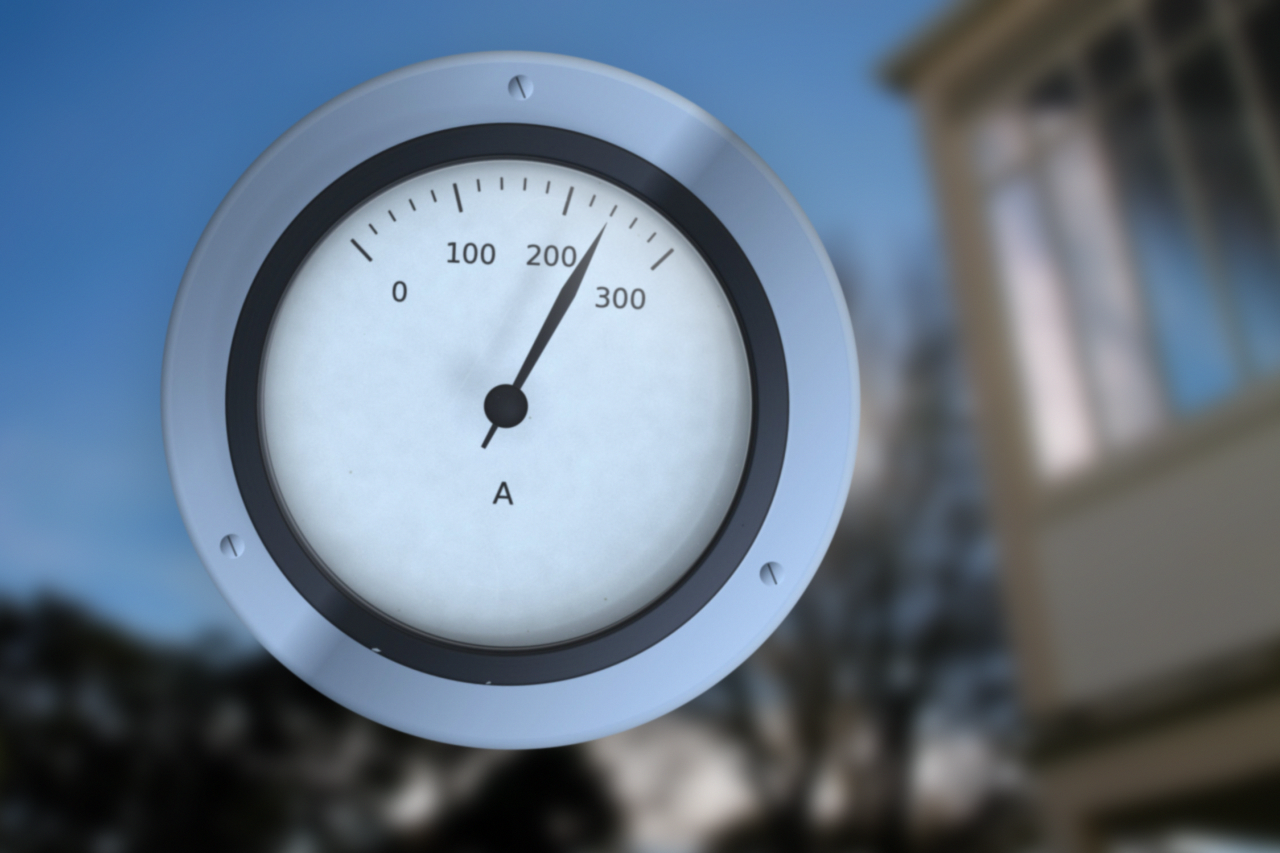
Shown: 240 A
